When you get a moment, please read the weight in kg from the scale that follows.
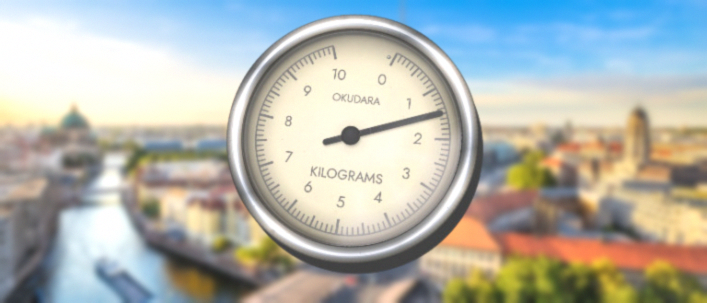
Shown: 1.5 kg
